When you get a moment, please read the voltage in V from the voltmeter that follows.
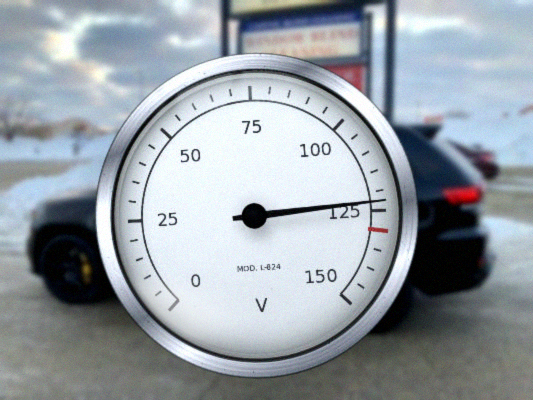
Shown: 122.5 V
